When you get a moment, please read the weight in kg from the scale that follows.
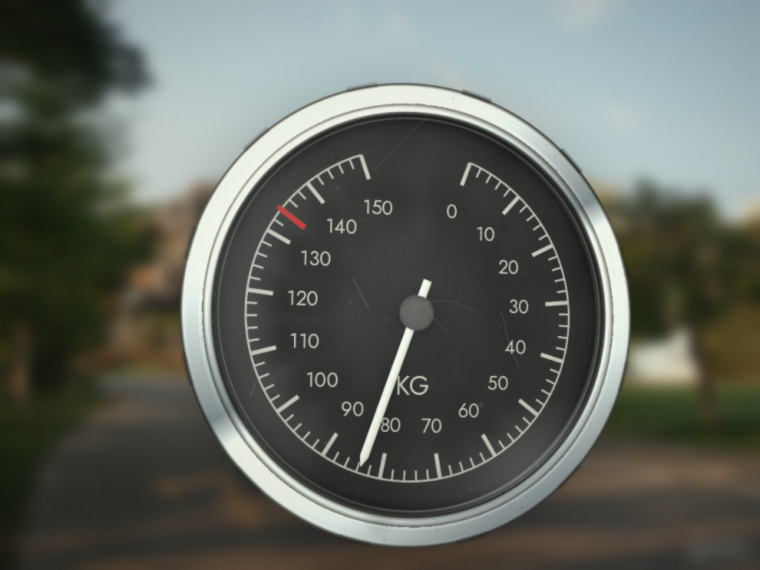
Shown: 84 kg
